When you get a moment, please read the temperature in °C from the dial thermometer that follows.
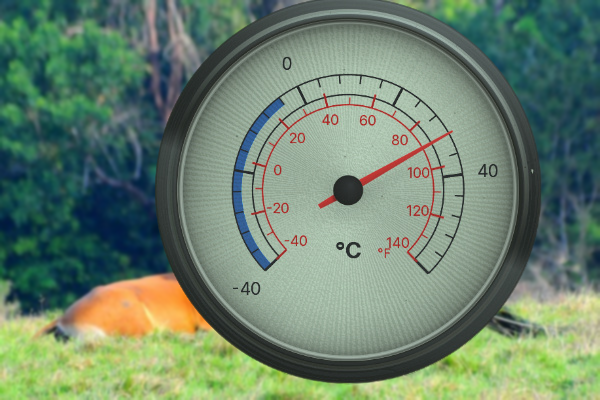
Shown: 32 °C
